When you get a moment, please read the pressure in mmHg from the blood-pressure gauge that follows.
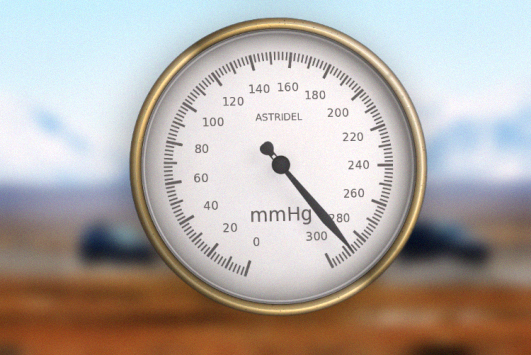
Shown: 288 mmHg
